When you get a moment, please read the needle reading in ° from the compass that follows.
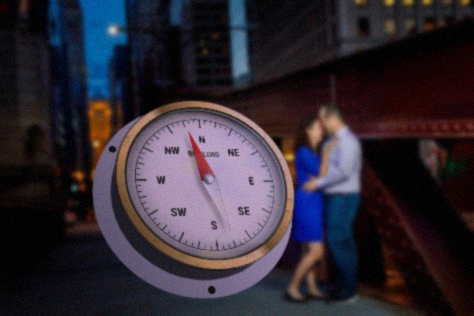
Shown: 345 °
